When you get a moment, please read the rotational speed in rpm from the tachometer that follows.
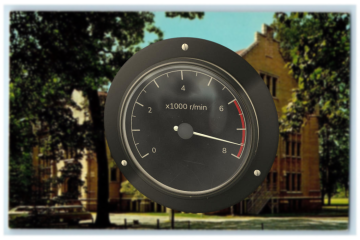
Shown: 7500 rpm
